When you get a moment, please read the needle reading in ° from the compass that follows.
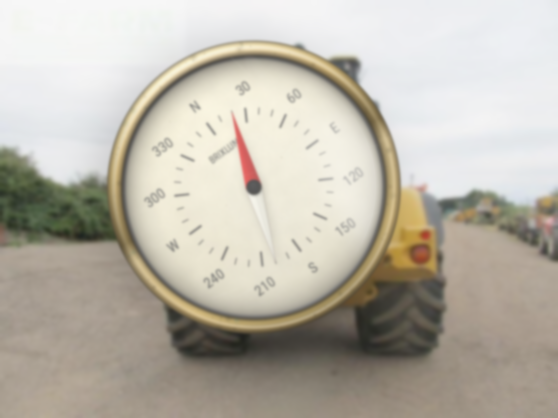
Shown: 20 °
